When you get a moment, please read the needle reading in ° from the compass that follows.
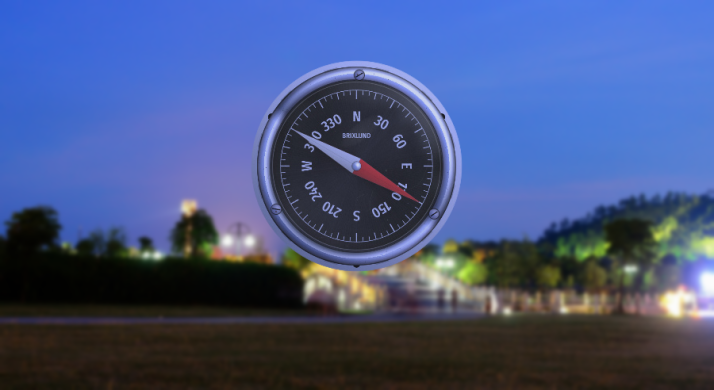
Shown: 120 °
